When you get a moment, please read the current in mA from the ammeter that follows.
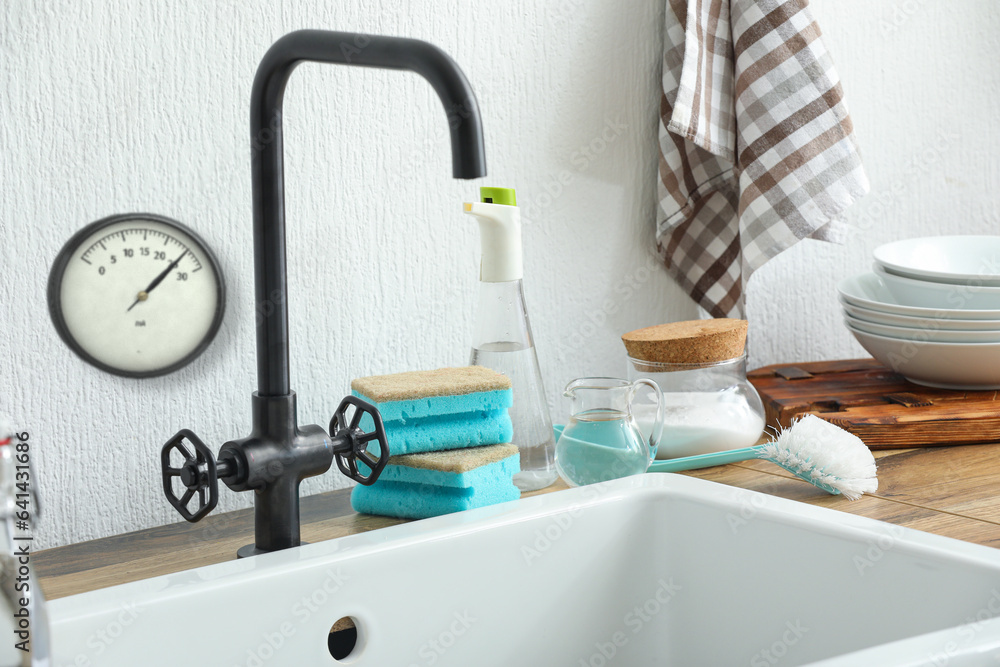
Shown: 25 mA
